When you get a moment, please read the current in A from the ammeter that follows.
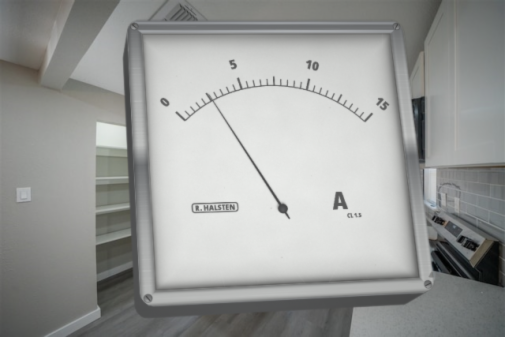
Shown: 2.5 A
